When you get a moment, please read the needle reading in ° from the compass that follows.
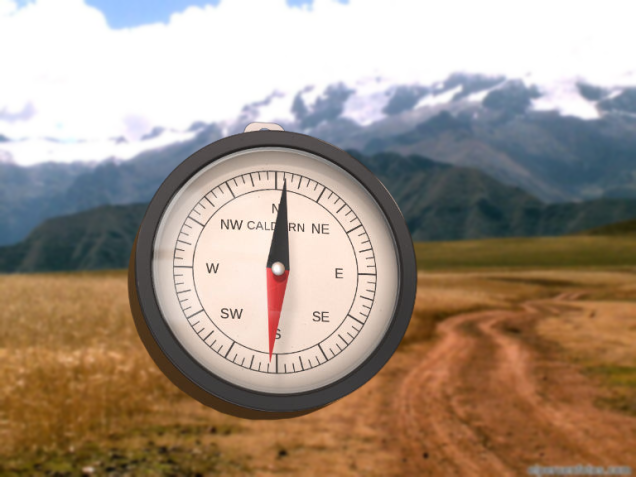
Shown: 185 °
